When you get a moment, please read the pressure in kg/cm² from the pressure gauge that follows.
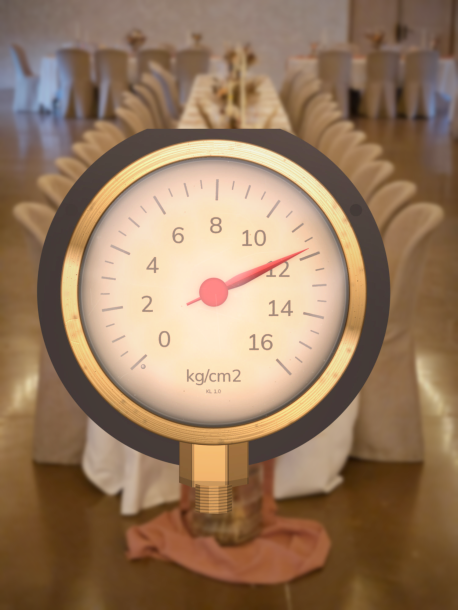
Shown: 11.75 kg/cm²
